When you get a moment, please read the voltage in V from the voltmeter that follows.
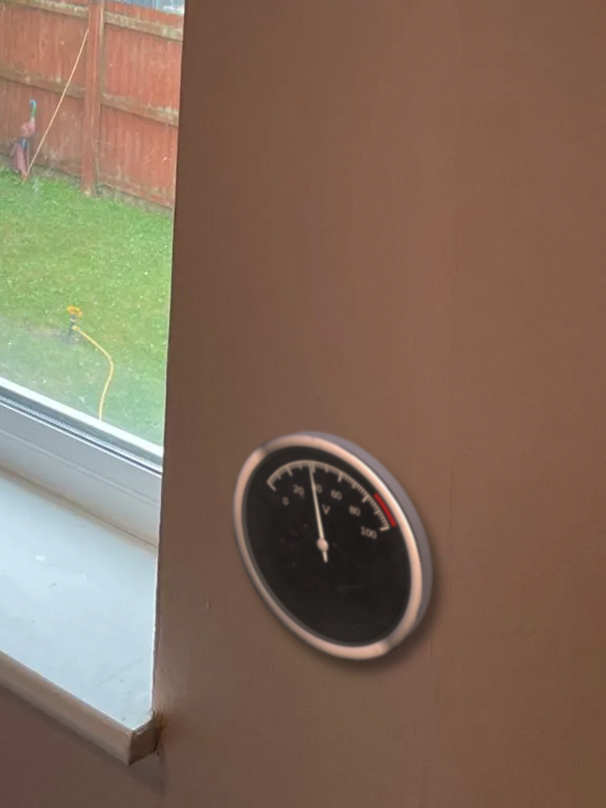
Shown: 40 V
